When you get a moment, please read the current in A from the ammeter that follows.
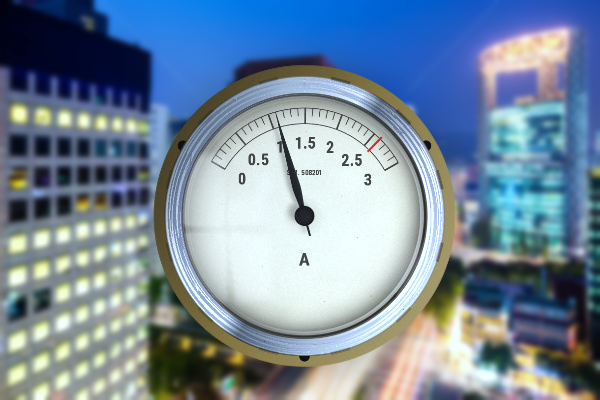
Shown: 1.1 A
